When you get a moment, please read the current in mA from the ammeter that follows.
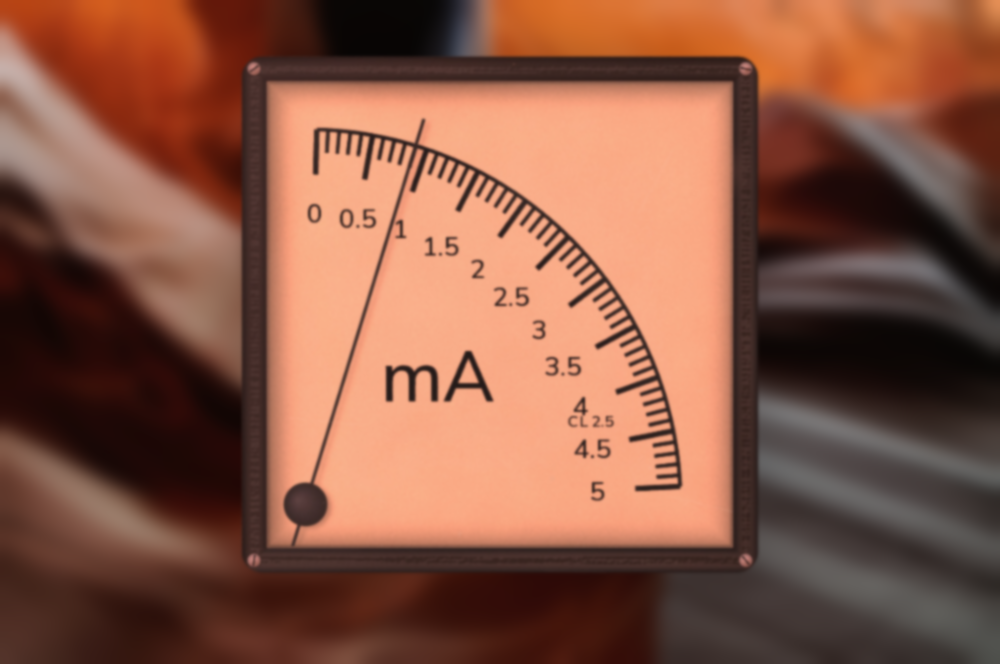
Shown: 0.9 mA
